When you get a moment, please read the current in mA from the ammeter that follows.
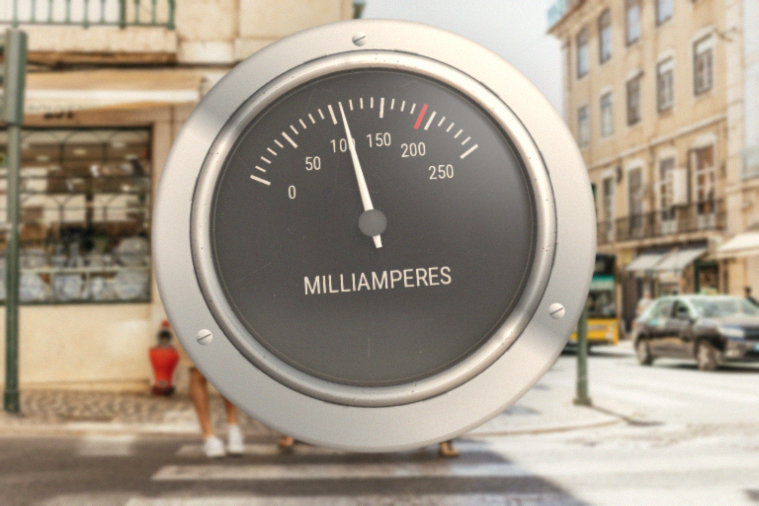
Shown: 110 mA
